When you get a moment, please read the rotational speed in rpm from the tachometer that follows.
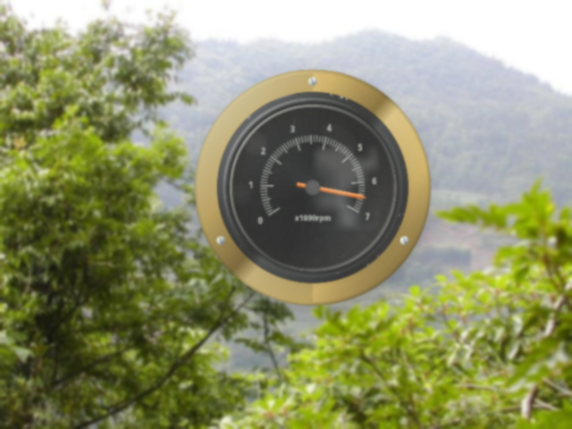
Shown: 6500 rpm
